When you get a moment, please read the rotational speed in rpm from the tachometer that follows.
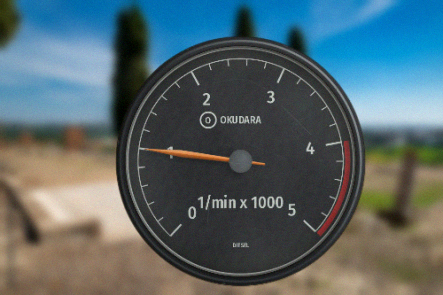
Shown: 1000 rpm
